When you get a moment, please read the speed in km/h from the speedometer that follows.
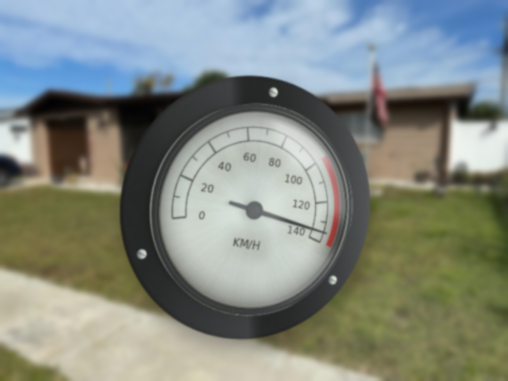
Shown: 135 km/h
